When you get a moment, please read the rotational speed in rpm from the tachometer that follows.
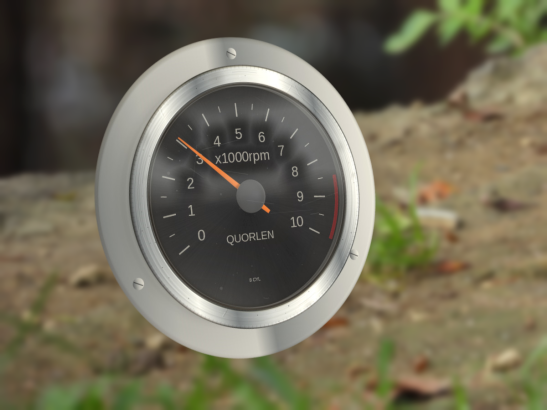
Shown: 3000 rpm
